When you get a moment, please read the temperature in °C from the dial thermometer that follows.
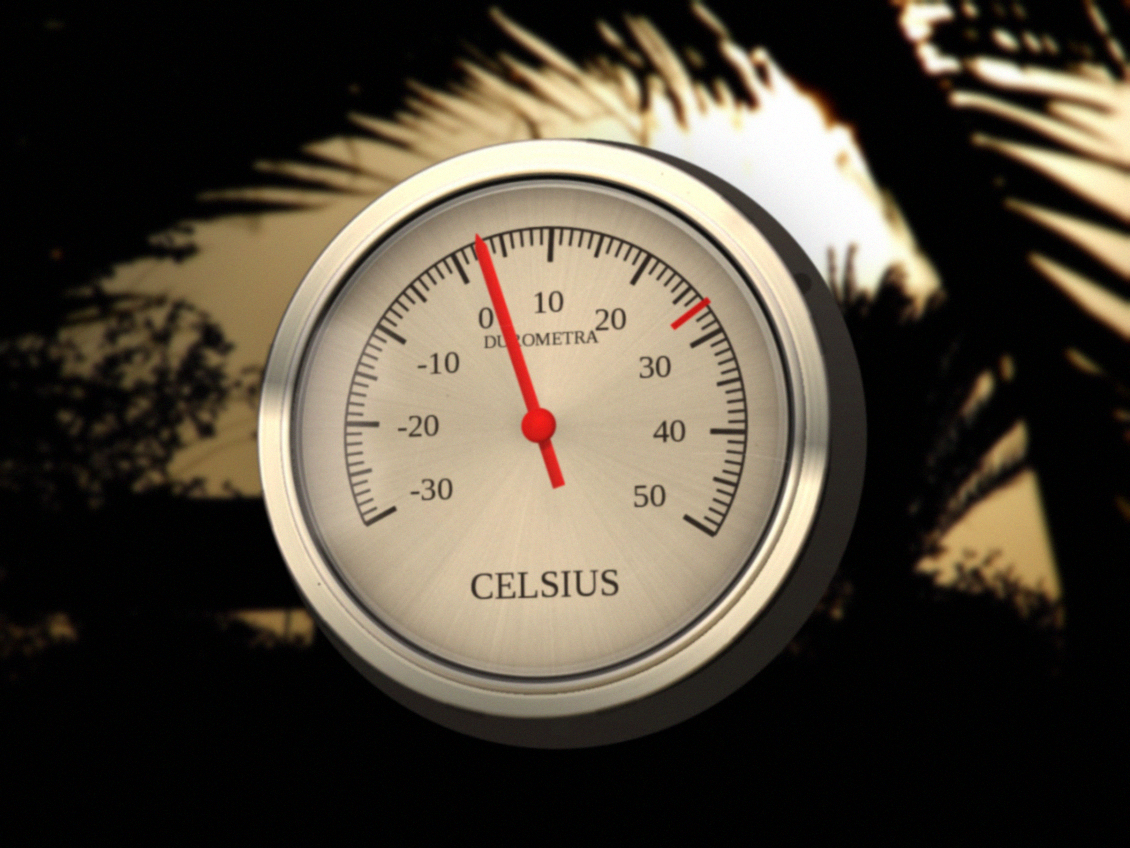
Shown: 3 °C
